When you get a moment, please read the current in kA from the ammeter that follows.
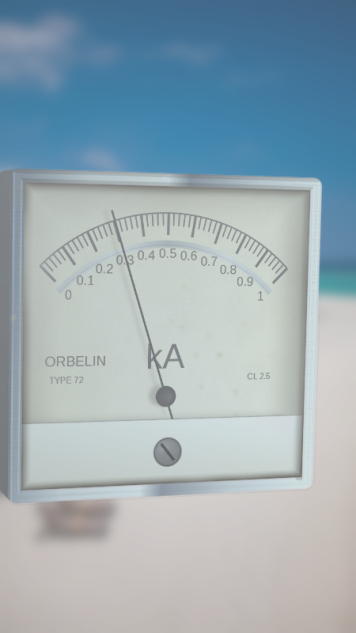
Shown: 0.3 kA
